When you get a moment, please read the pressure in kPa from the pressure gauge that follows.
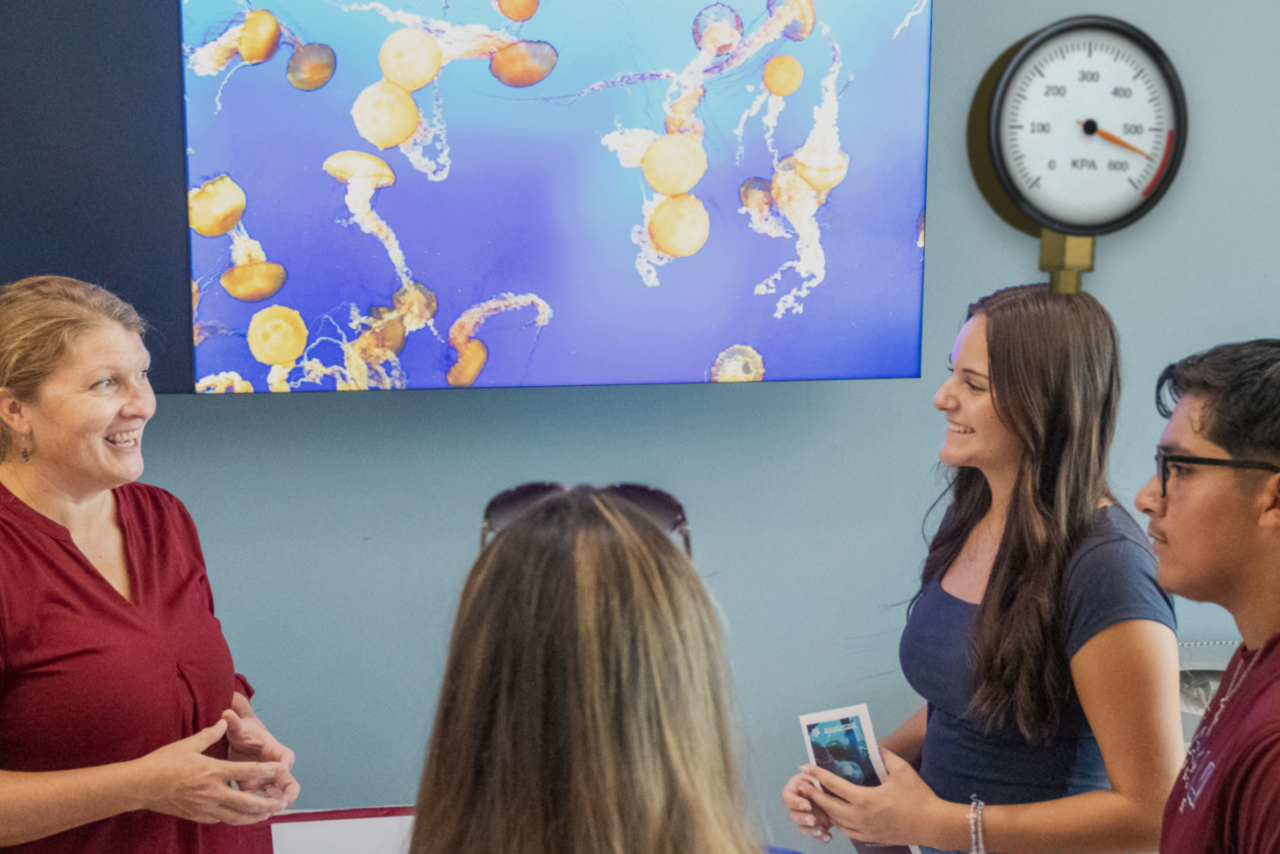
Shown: 550 kPa
